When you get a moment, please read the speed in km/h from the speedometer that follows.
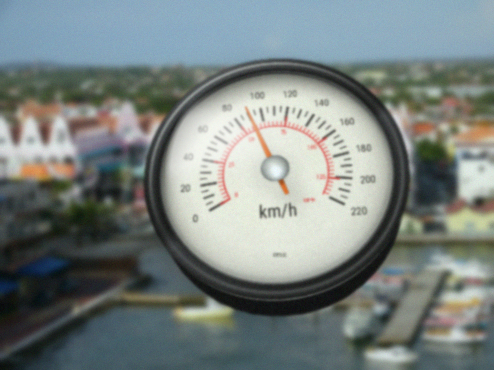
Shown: 90 km/h
